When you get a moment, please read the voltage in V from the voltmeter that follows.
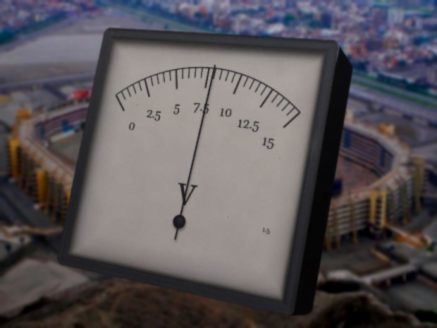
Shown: 8 V
